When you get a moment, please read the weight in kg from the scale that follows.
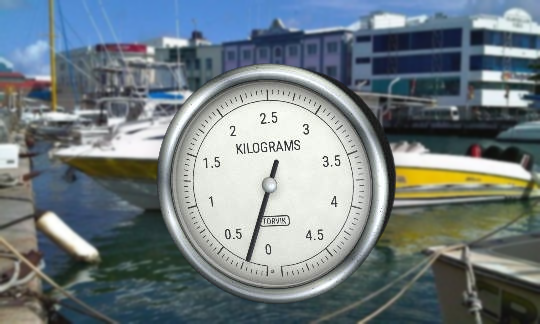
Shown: 0.2 kg
